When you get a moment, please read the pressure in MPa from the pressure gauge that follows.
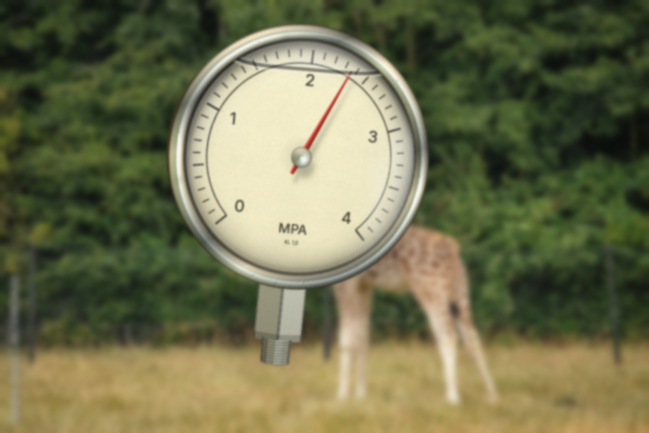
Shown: 2.35 MPa
